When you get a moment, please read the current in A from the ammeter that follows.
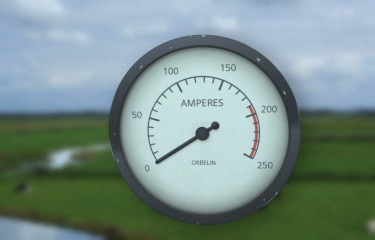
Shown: 0 A
